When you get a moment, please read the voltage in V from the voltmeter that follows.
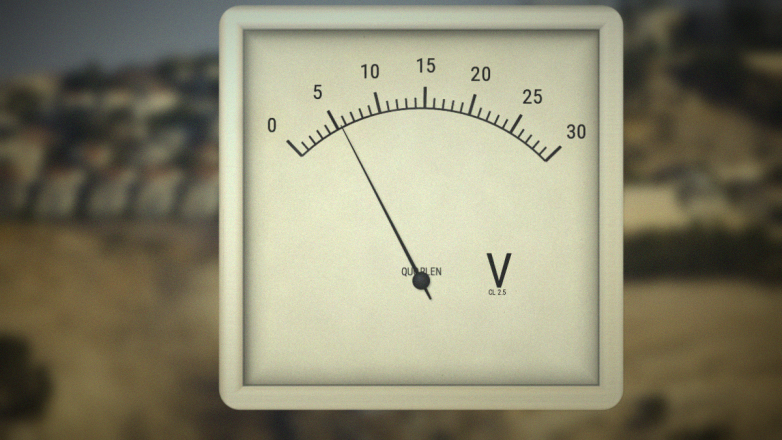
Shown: 5.5 V
